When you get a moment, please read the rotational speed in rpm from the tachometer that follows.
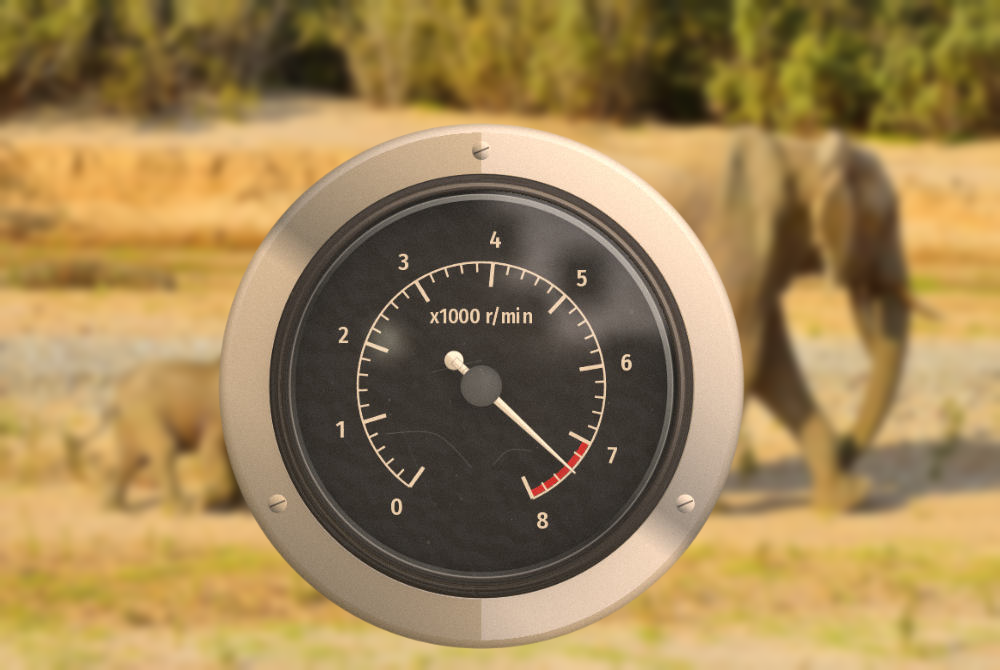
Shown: 7400 rpm
